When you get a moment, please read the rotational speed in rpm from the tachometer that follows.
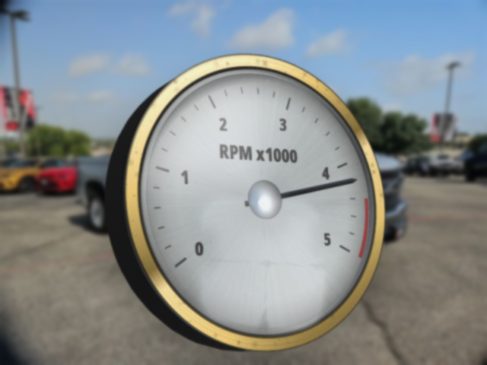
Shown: 4200 rpm
